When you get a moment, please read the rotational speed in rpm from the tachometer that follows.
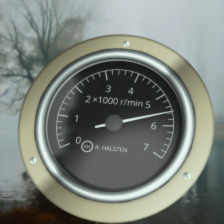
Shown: 5600 rpm
